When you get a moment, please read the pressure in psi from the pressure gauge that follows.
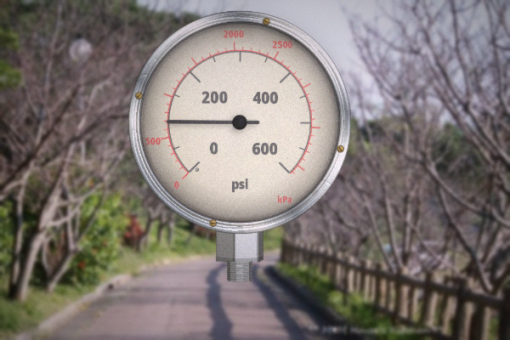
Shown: 100 psi
